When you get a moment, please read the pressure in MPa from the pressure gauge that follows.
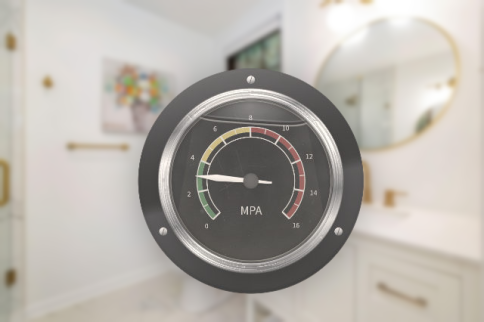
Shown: 3 MPa
